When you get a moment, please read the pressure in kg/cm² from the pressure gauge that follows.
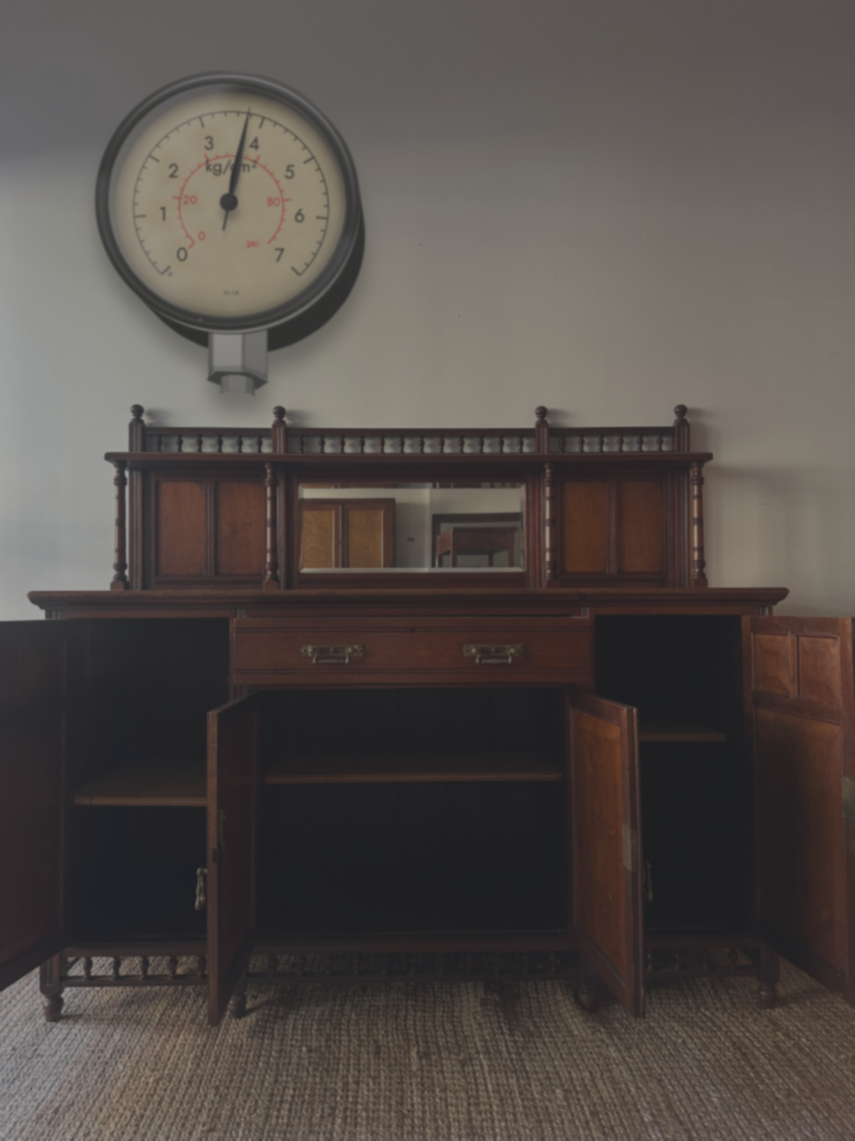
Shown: 3.8 kg/cm²
